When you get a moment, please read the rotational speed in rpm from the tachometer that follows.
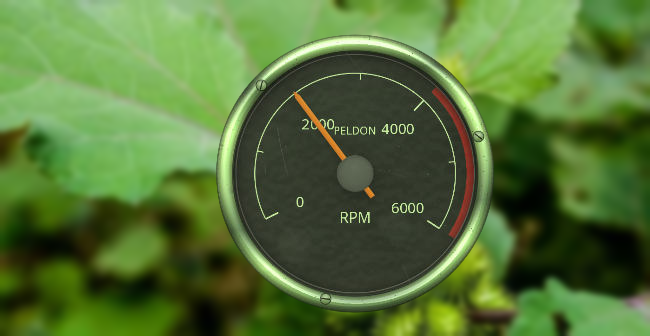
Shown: 2000 rpm
